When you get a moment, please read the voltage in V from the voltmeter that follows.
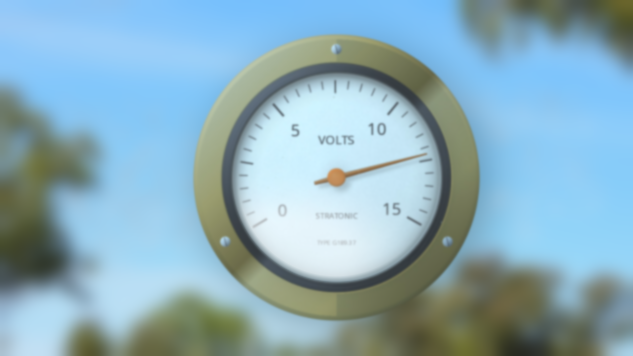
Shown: 12.25 V
